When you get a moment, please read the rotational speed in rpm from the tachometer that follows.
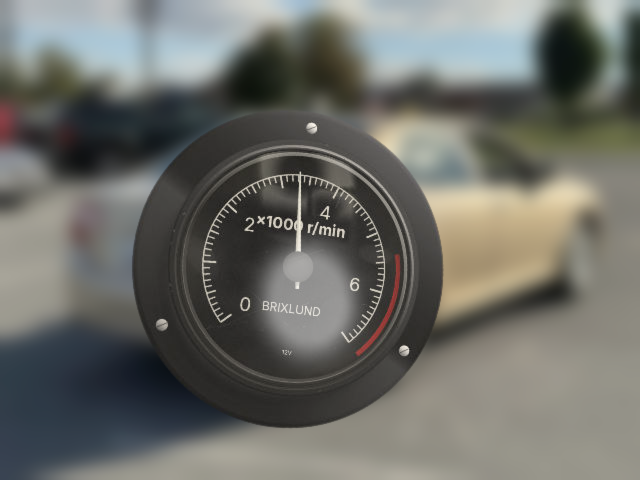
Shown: 3300 rpm
